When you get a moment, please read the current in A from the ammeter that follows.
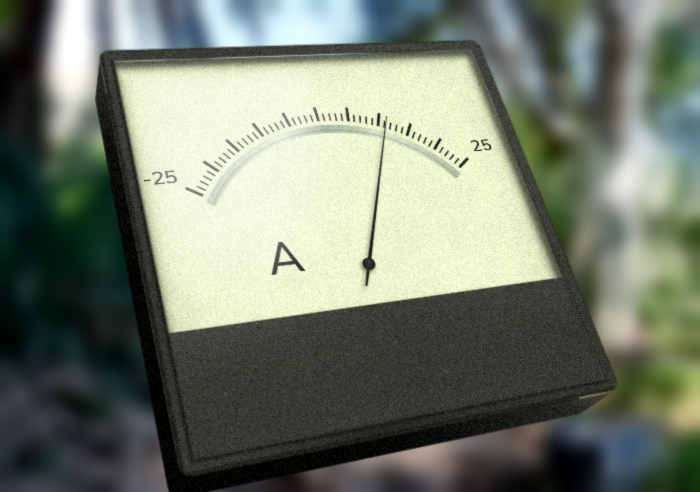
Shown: 11 A
